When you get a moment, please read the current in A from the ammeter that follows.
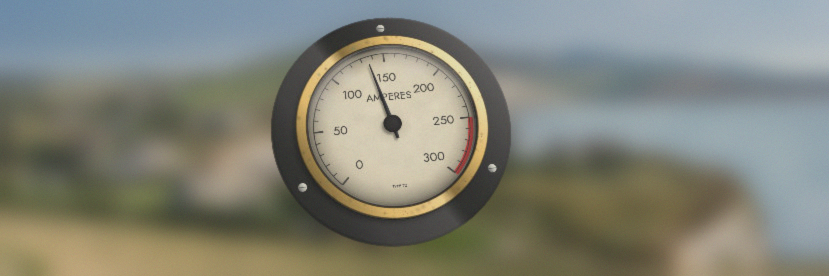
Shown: 135 A
